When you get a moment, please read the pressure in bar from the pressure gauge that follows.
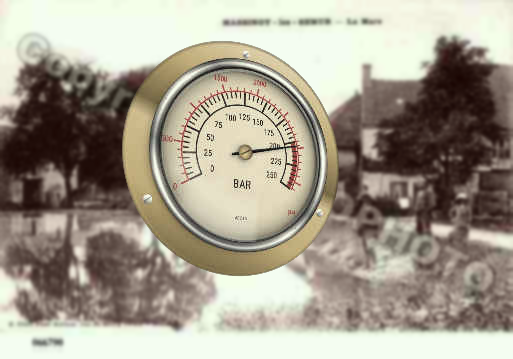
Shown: 205 bar
